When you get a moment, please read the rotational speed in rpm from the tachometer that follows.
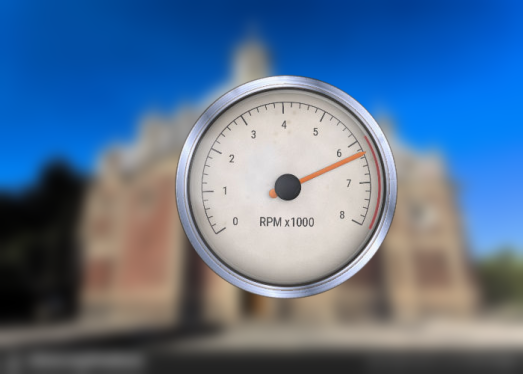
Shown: 6300 rpm
